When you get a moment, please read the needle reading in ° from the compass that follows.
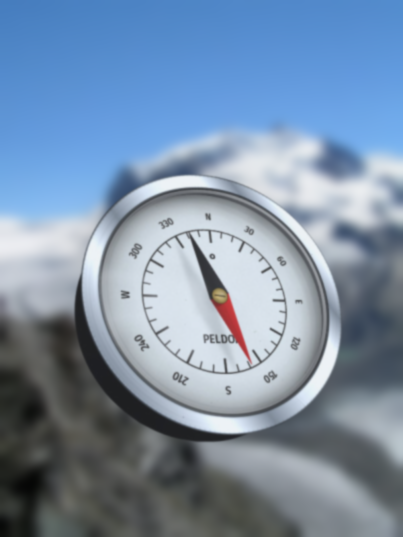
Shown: 160 °
